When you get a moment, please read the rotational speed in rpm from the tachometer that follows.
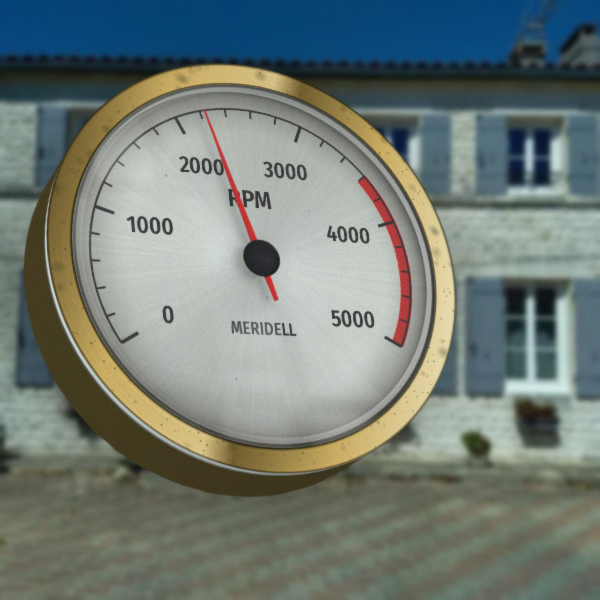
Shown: 2200 rpm
